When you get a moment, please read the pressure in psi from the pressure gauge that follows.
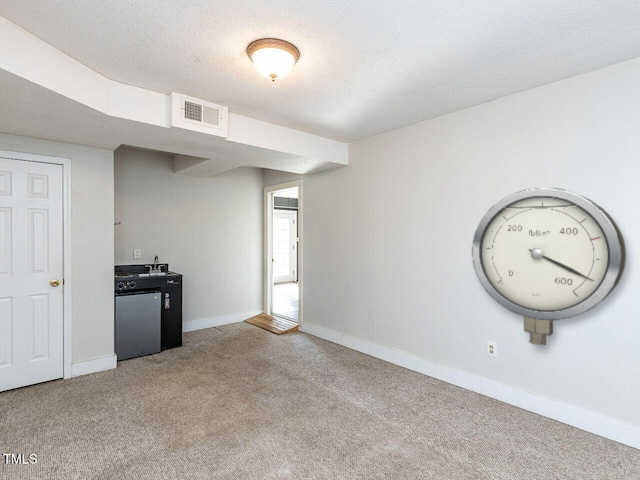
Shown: 550 psi
